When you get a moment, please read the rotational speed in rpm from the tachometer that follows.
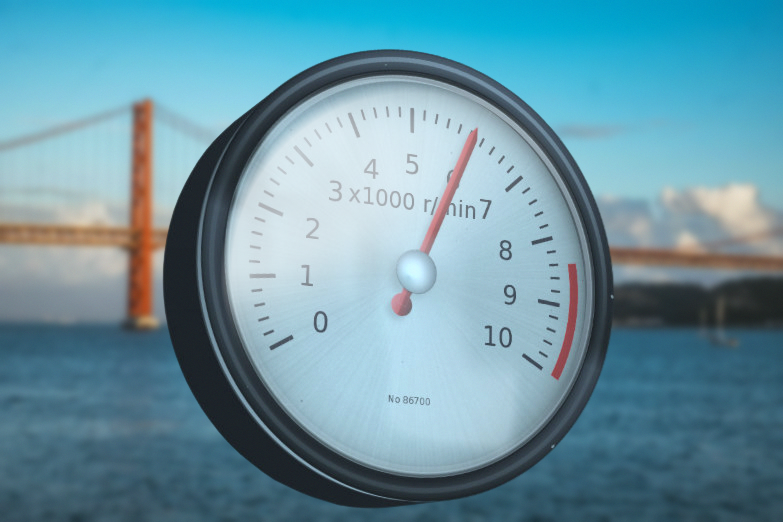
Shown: 6000 rpm
